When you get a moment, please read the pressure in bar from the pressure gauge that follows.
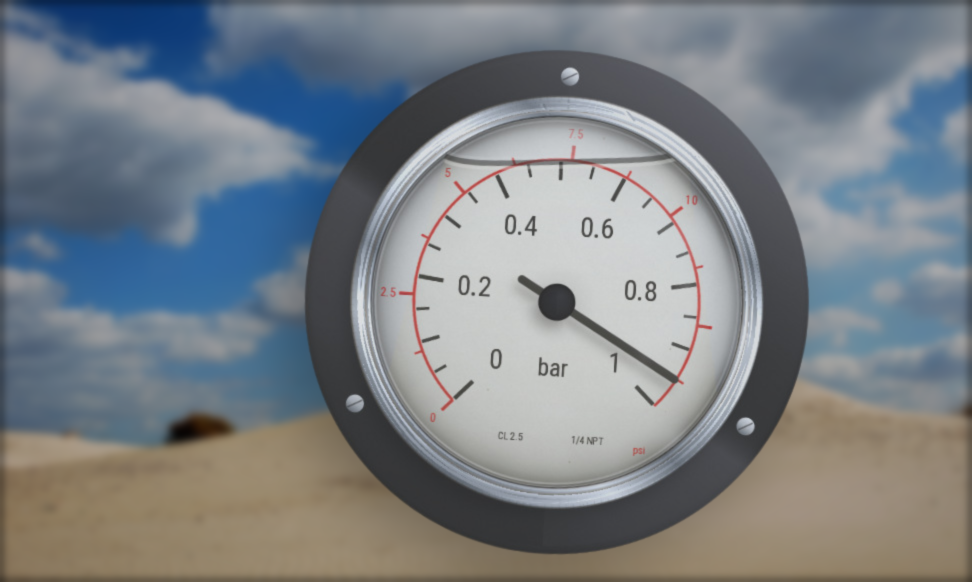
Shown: 0.95 bar
